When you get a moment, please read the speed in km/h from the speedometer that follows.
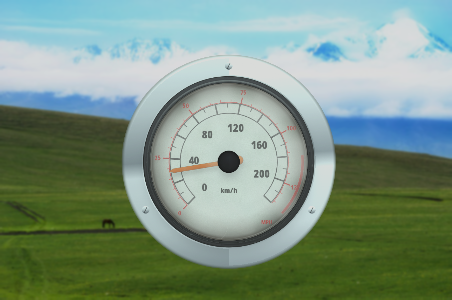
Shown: 30 km/h
